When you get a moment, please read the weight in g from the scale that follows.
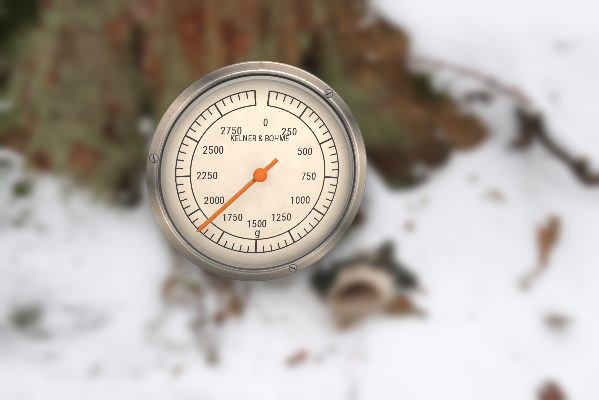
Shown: 1900 g
